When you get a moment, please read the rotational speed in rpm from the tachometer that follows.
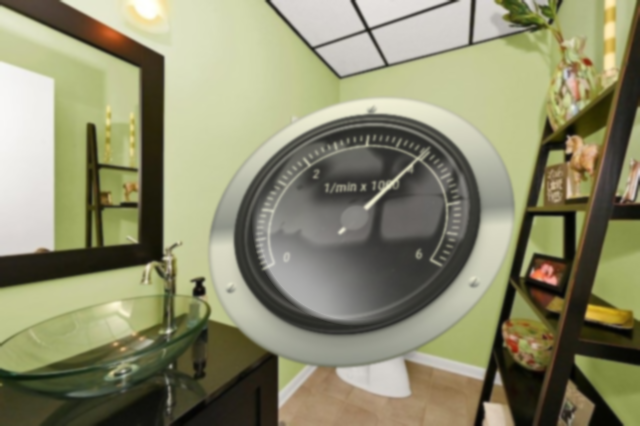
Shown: 4000 rpm
